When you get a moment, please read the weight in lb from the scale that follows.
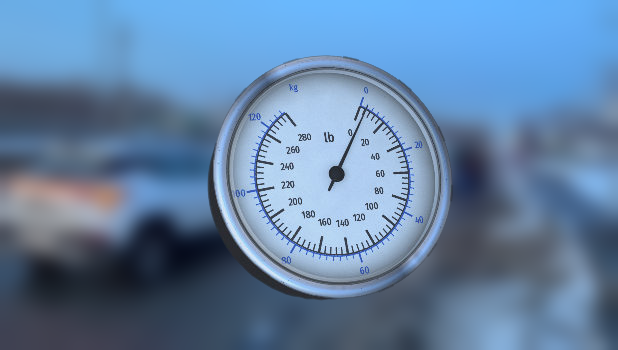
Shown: 4 lb
